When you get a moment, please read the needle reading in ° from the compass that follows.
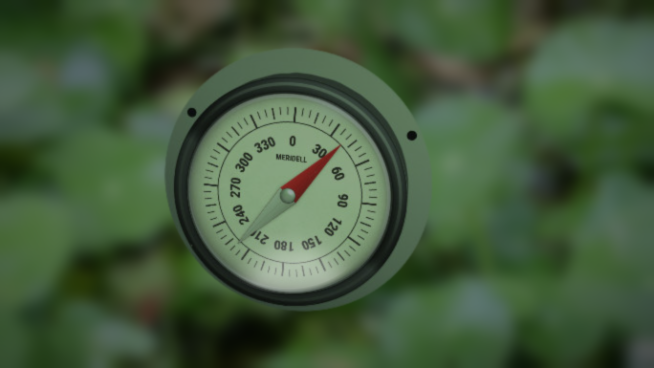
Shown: 40 °
